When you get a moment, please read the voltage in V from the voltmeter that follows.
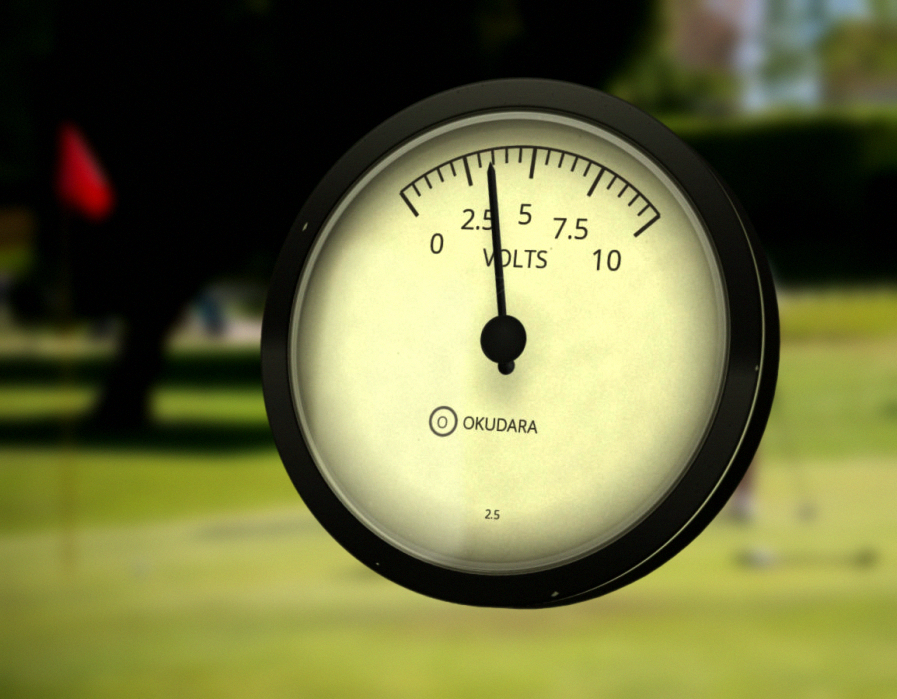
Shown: 3.5 V
